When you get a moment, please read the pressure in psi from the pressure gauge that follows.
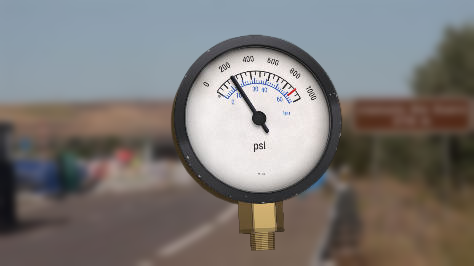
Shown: 200 psi
